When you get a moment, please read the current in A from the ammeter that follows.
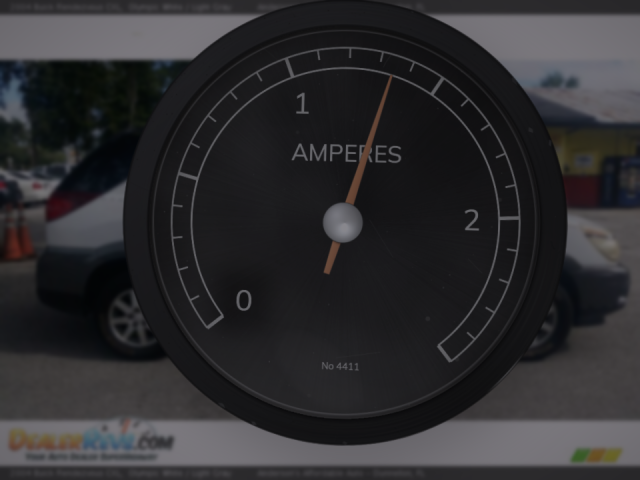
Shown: 1.35 A
